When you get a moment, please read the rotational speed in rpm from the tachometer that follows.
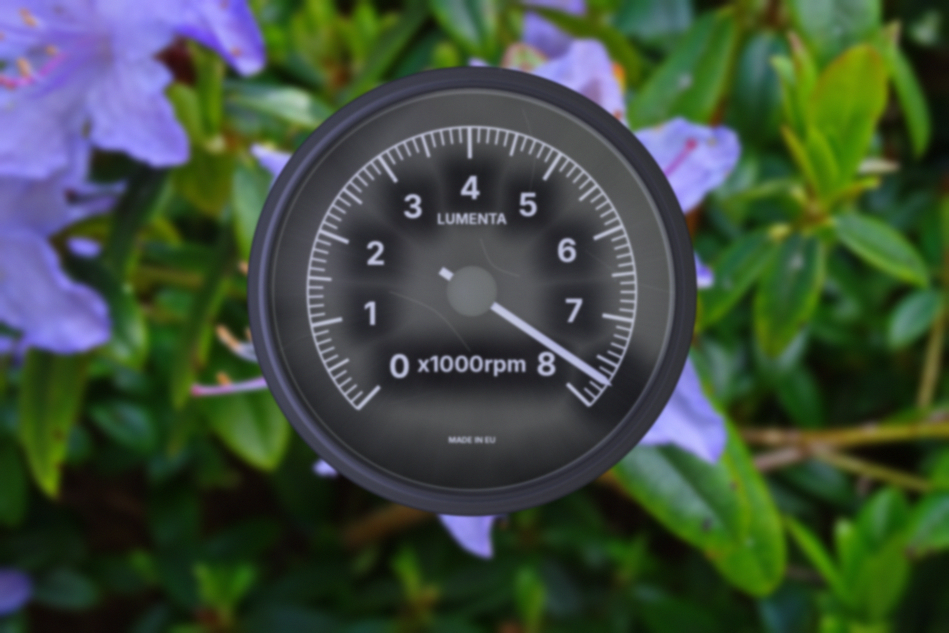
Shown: 7700 rpm
